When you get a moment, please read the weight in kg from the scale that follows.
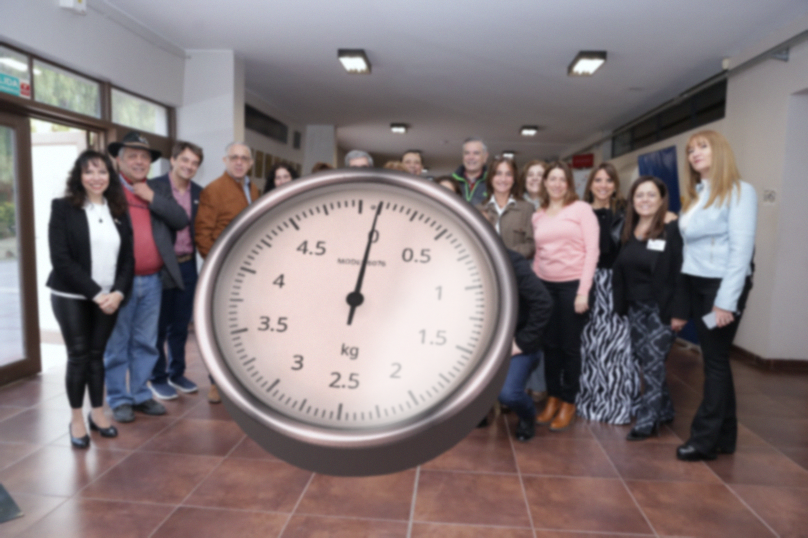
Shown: 0 kg
